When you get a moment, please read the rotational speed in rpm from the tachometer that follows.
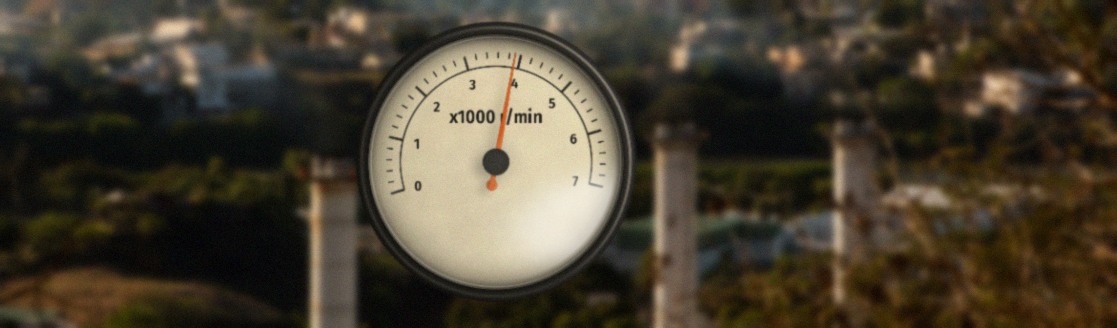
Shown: 3900 rpm
